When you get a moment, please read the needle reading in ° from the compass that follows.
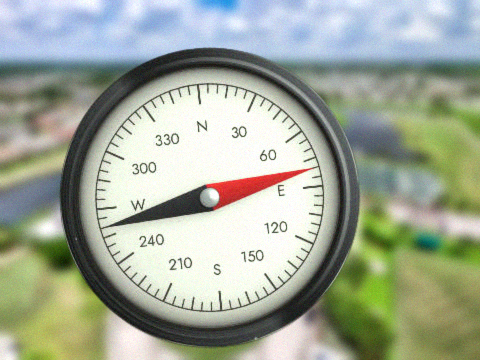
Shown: 80 °
